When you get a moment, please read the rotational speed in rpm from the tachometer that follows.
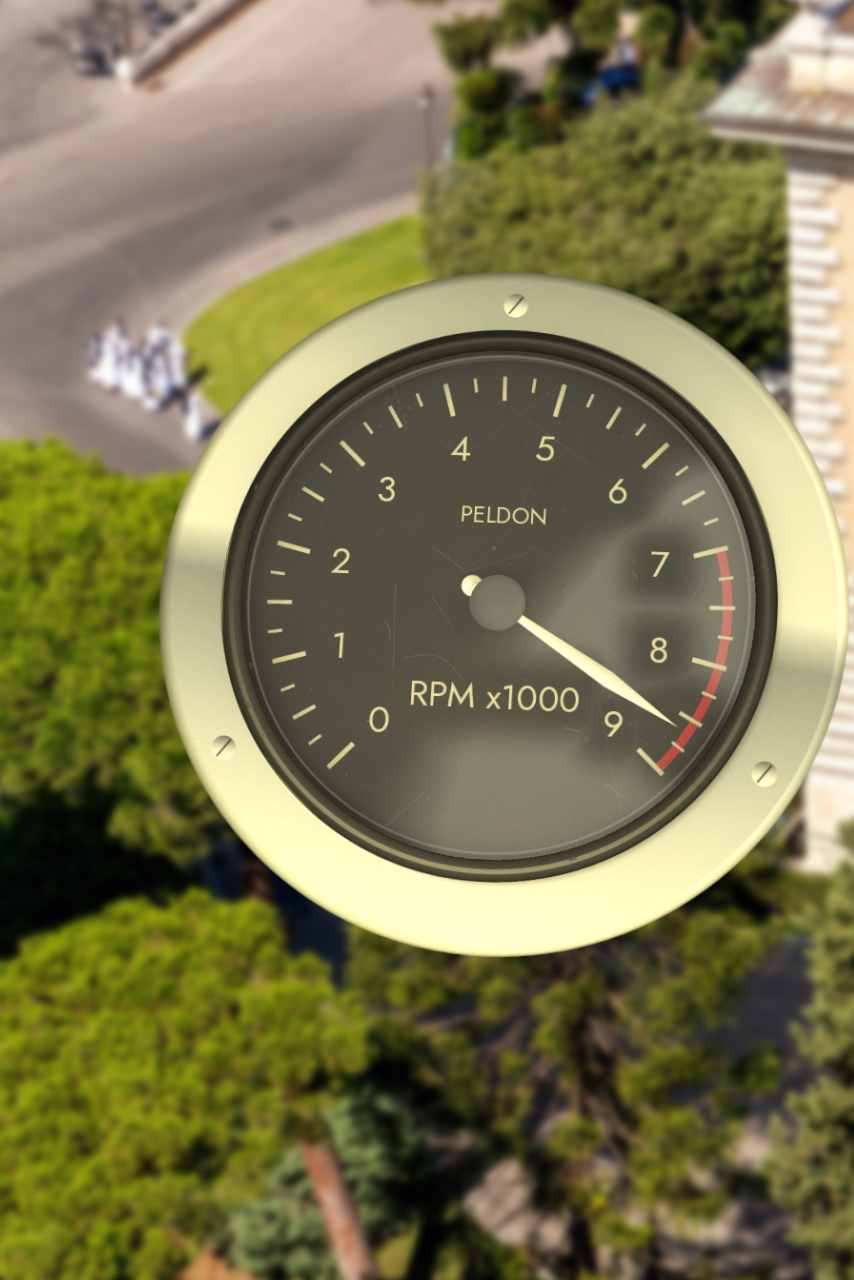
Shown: 8625 rpm
